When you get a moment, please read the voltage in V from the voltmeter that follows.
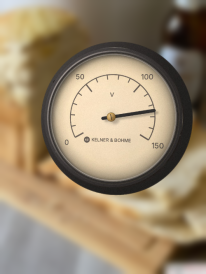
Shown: 125 V
